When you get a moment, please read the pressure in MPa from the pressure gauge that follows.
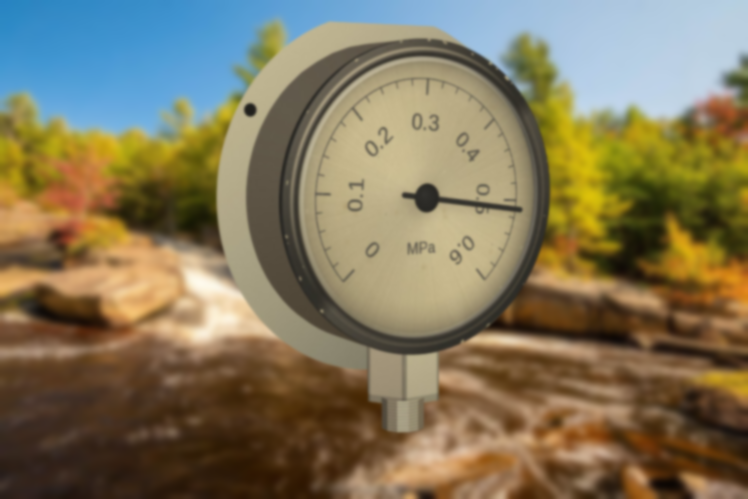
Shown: 0.51 MPa
